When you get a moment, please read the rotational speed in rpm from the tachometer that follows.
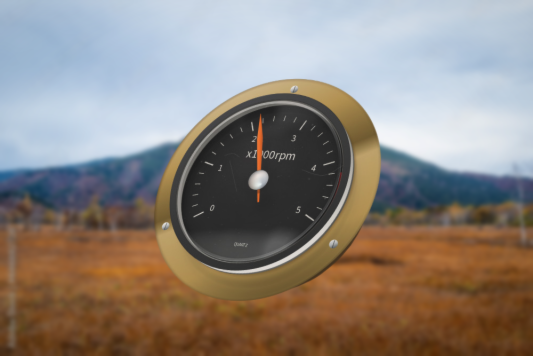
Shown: 2200 rpm
